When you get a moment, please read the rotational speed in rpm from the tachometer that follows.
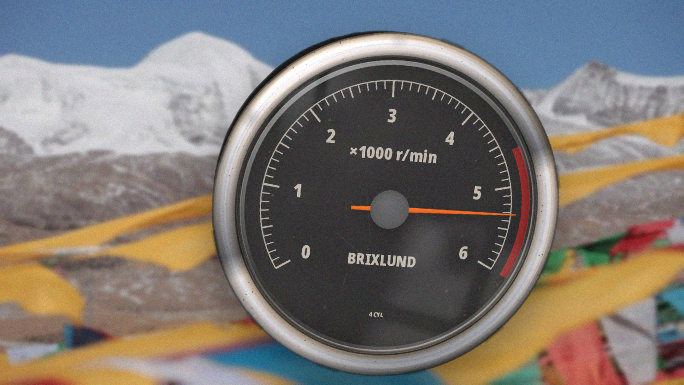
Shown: 5300 rpm
